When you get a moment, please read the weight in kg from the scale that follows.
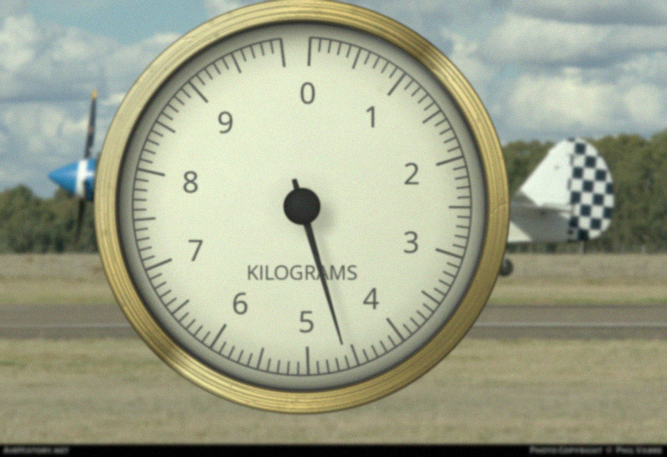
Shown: 4.6 kg
